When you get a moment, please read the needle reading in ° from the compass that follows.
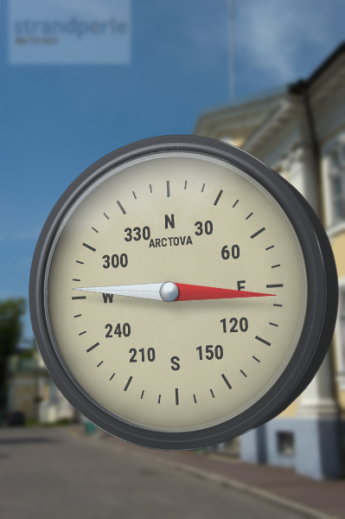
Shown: 95 °
